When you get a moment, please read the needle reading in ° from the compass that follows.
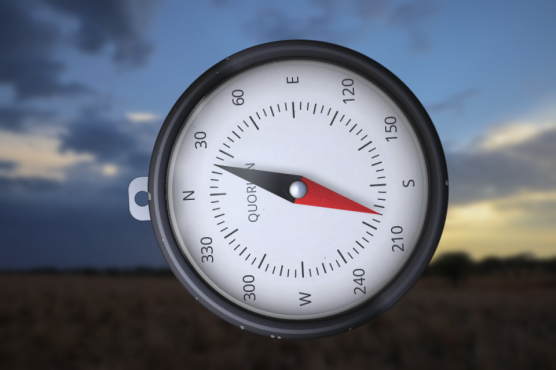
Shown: 200 °
